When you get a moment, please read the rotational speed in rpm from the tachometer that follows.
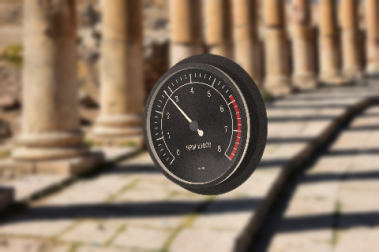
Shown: 2800 rpm
